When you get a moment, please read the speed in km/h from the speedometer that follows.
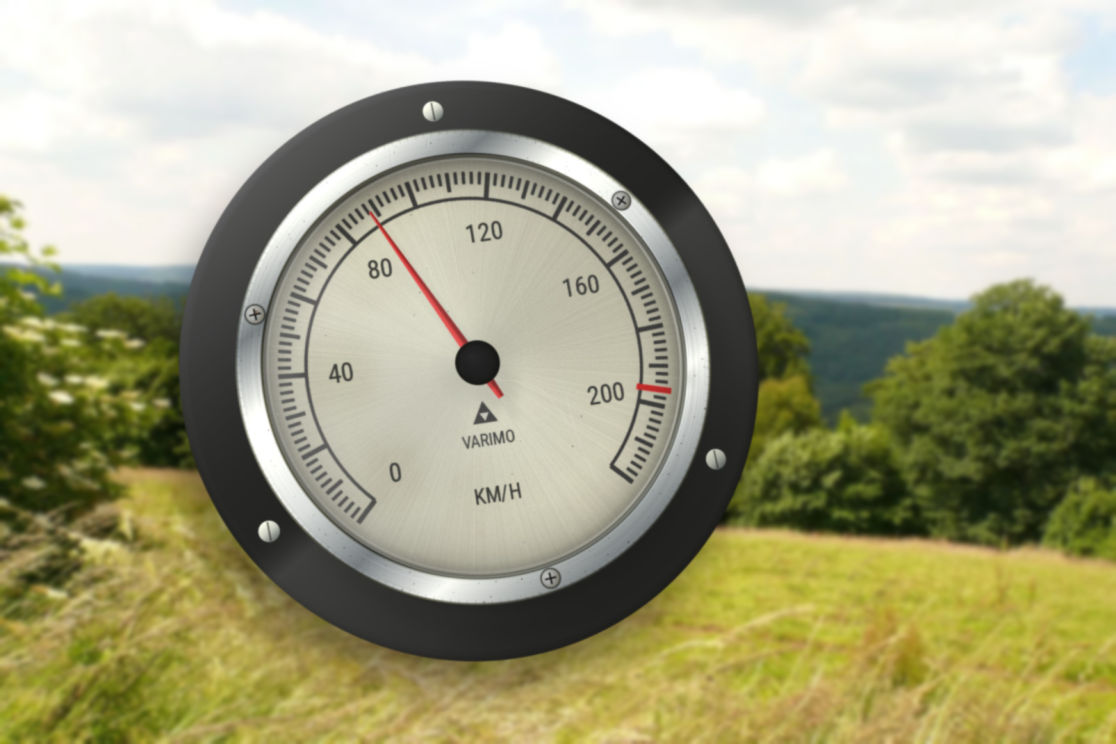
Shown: 88 km/h
